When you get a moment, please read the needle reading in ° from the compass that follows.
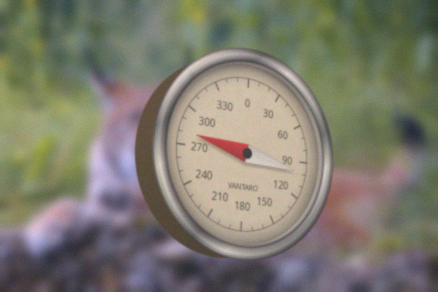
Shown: 280 °
